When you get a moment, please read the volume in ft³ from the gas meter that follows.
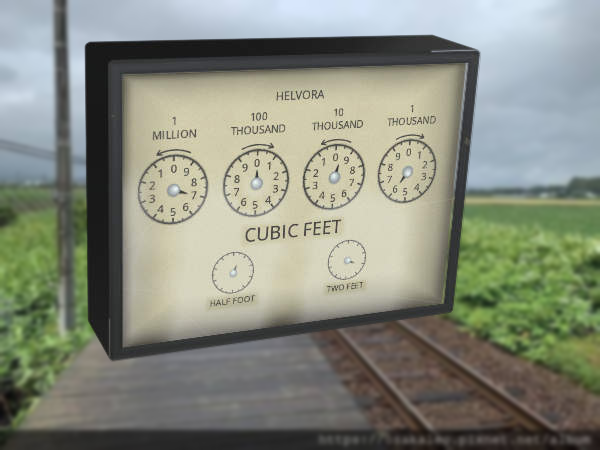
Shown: 699600 ft³
